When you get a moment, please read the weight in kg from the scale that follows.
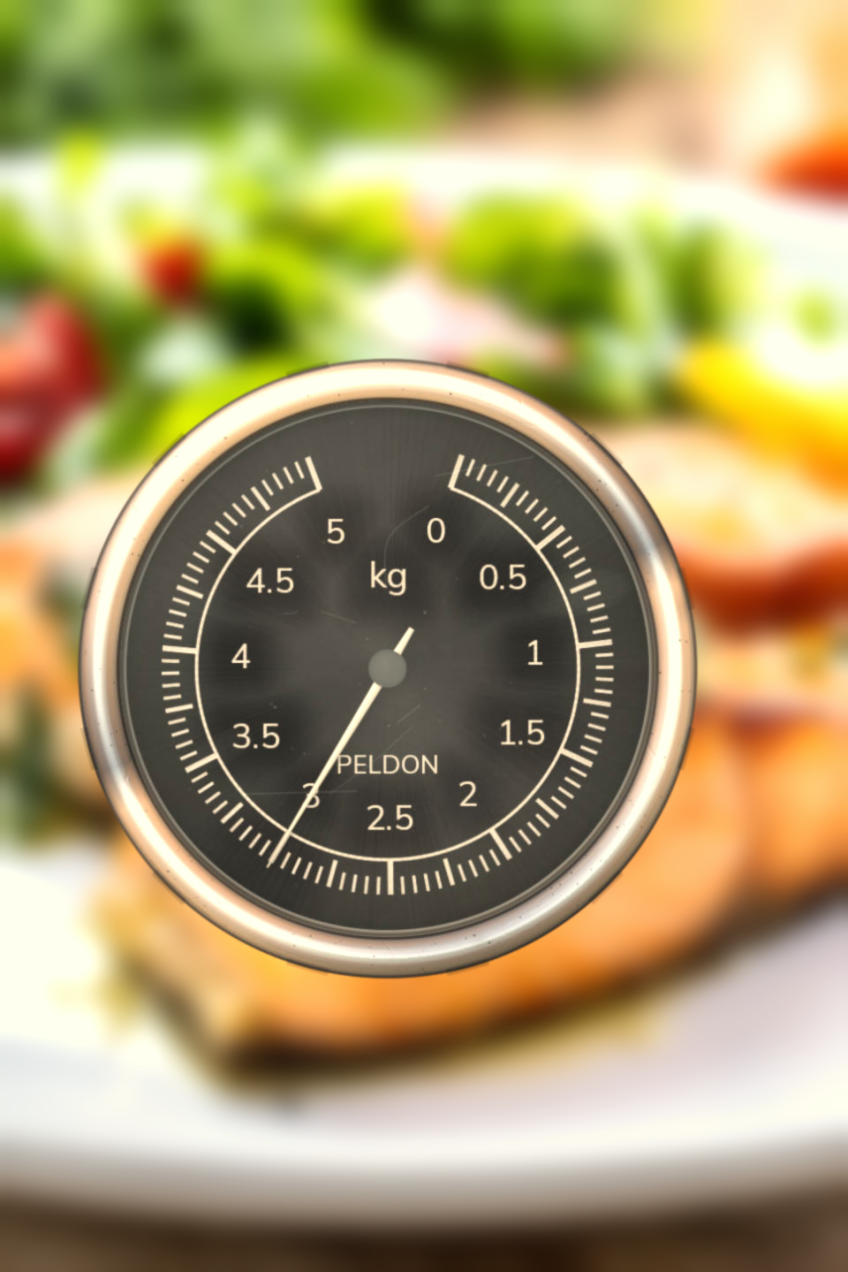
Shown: 3 kg
